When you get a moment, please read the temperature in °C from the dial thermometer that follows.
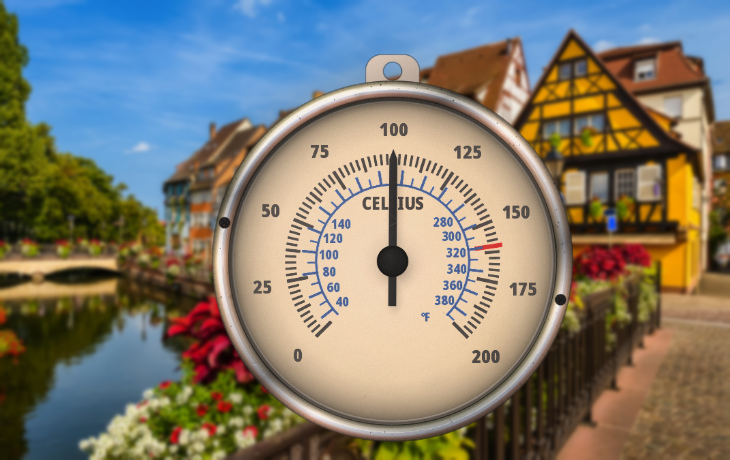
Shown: 100 °C
